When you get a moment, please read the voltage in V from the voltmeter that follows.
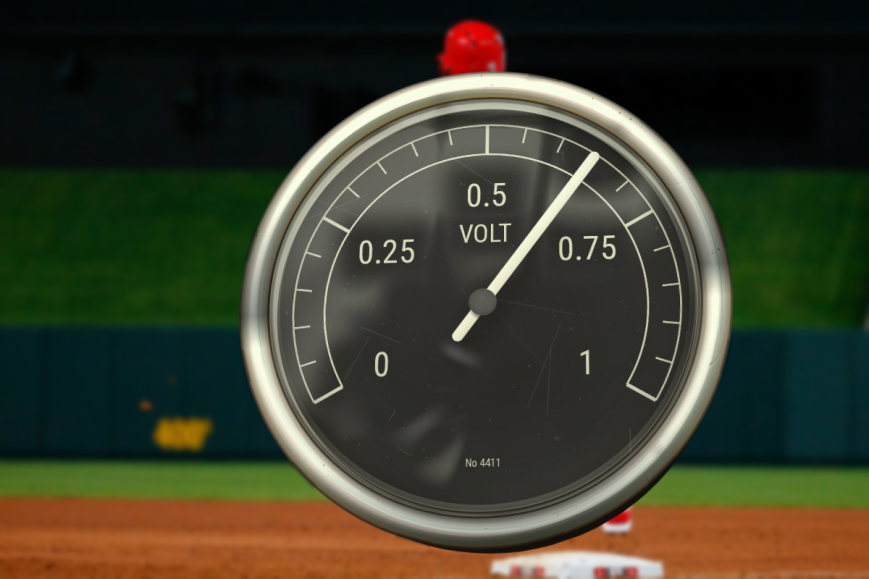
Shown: 0.65 V
